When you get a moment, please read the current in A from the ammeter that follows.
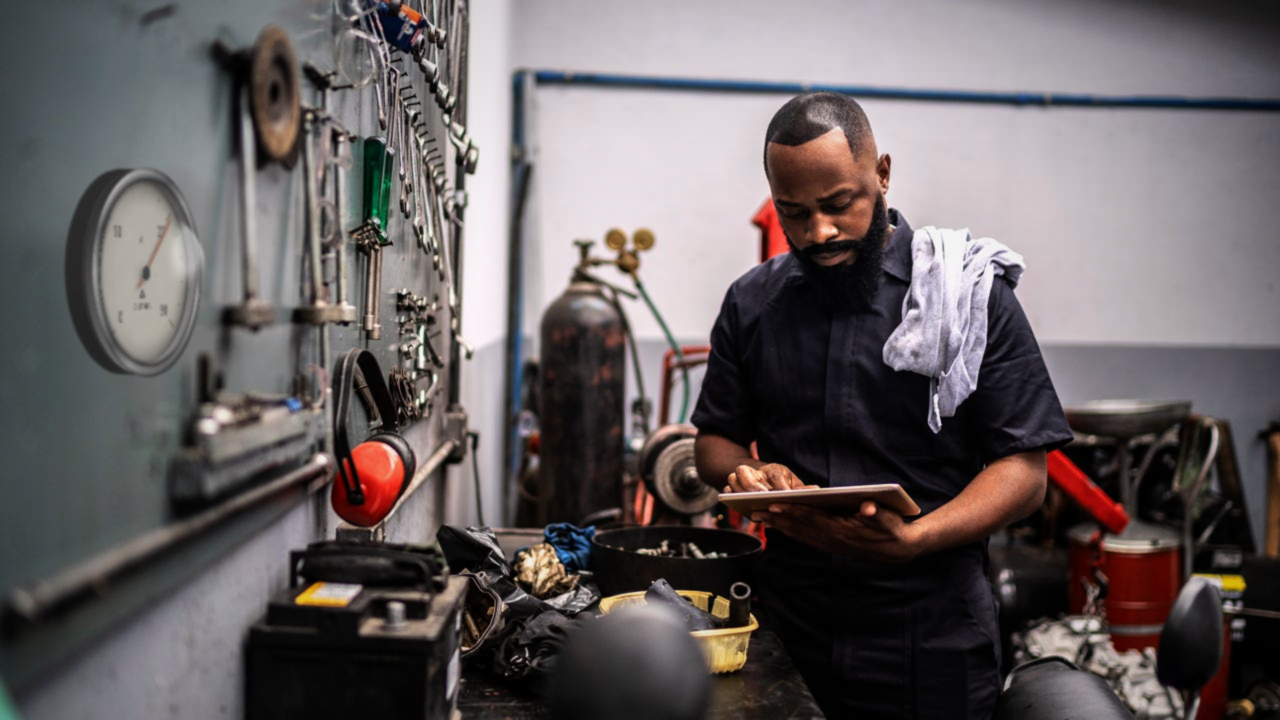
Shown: 20 A
